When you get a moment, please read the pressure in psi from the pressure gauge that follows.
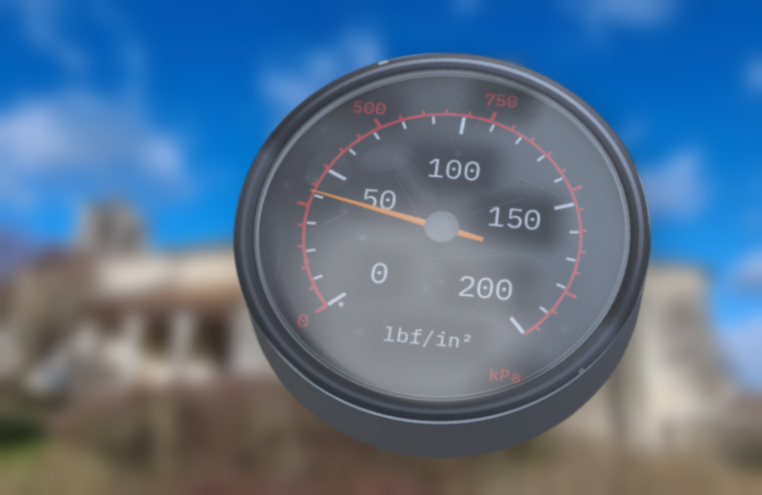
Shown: 40 psi
